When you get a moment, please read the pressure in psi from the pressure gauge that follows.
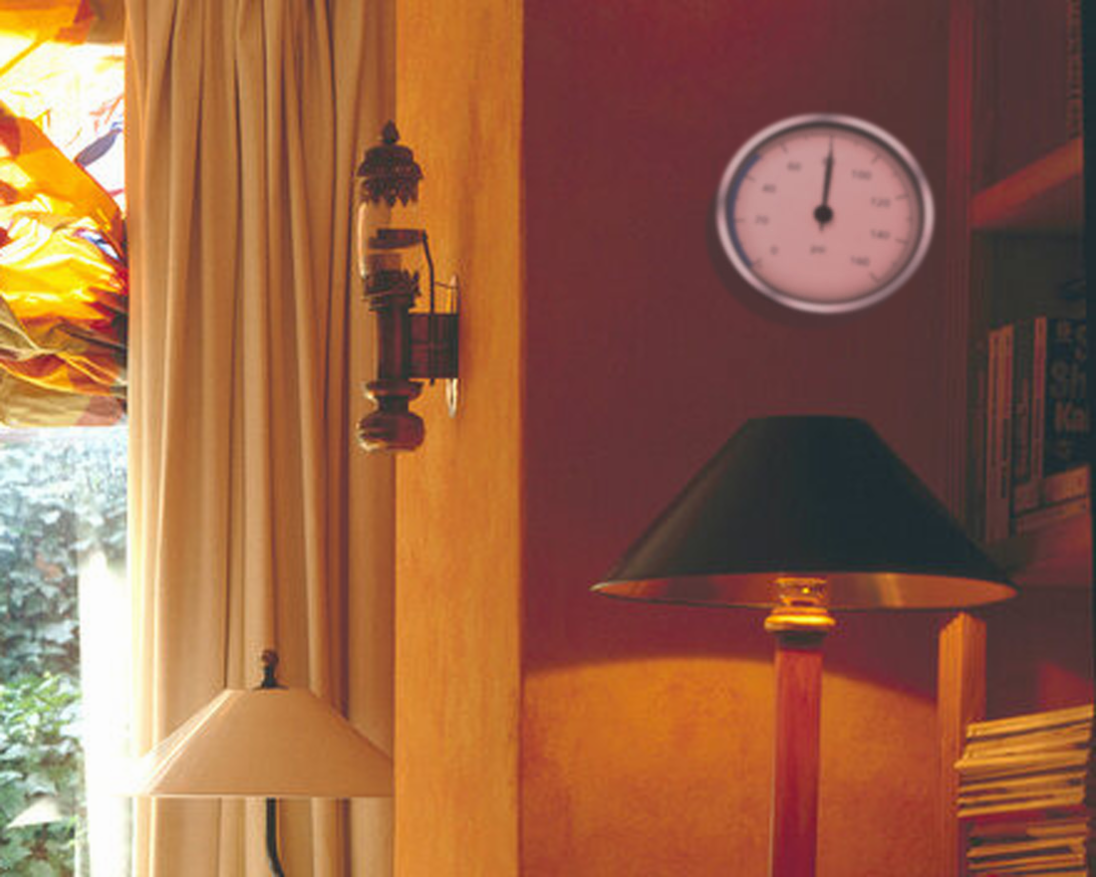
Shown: 80 psi
